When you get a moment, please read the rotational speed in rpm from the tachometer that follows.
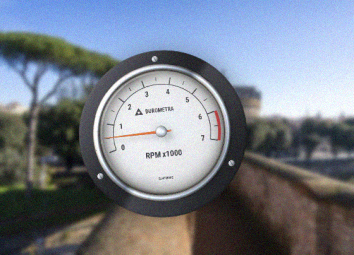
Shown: 500 rpm
